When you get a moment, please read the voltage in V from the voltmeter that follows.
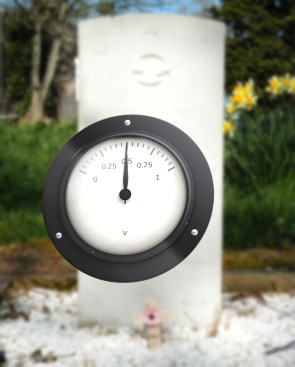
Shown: 0.5 V
